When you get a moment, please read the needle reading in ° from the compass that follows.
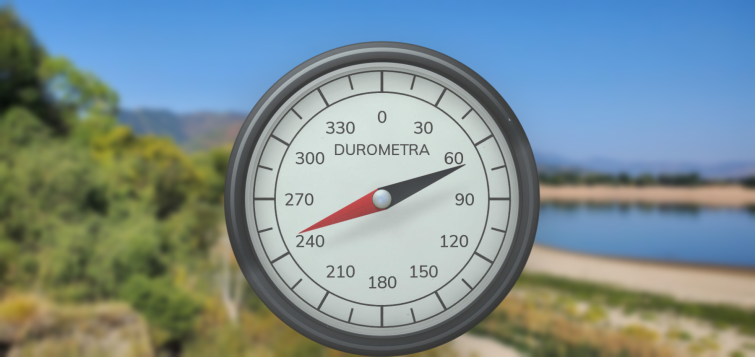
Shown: 247.5 °
